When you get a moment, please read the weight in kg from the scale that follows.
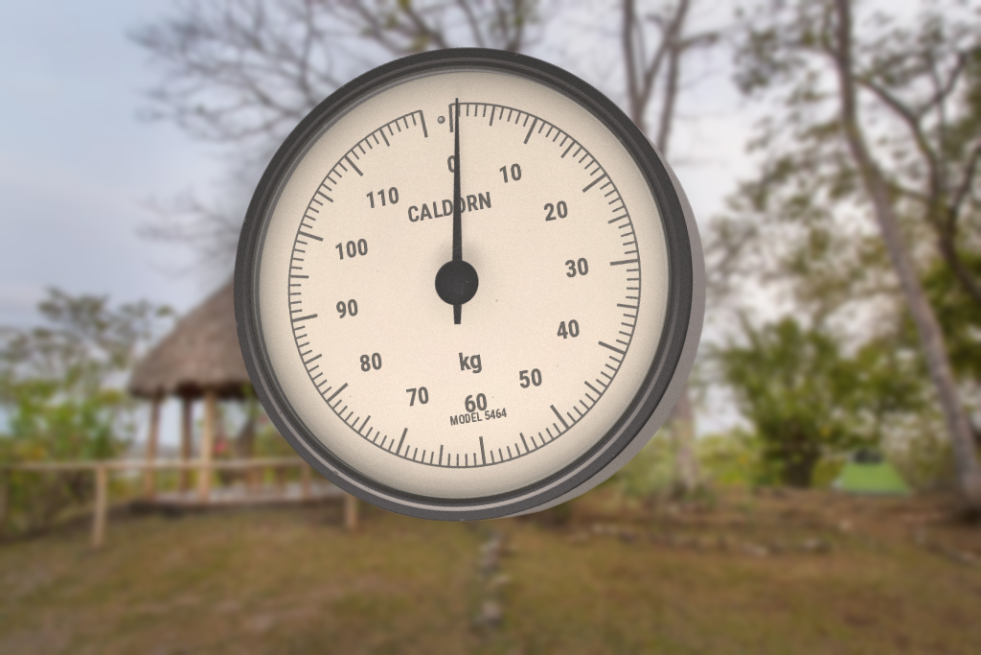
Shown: 1 kg
